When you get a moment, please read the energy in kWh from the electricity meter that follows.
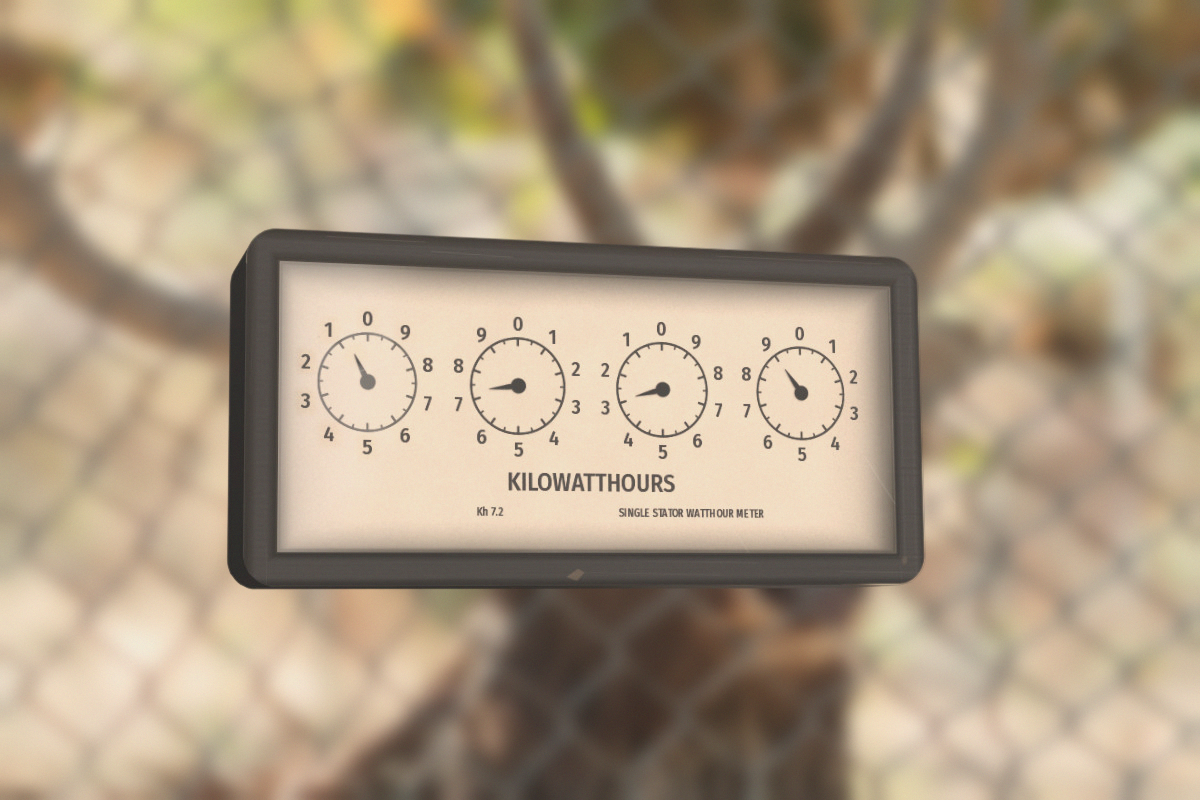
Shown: 729 kWh
